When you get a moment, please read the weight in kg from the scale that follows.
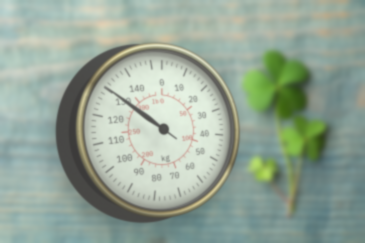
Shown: 130 kg
